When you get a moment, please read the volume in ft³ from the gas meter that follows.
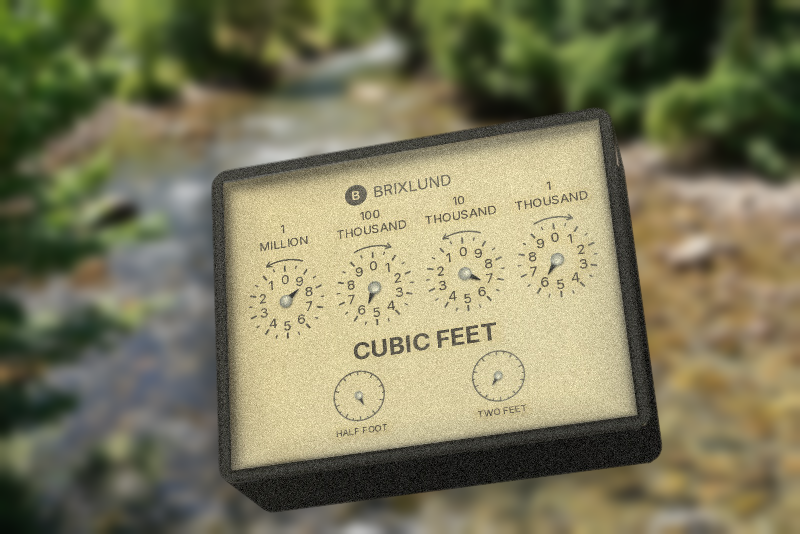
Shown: 856600 ft³
